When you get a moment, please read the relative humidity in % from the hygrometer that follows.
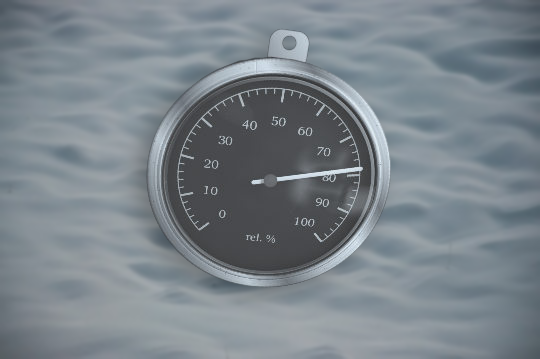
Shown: 78 %
